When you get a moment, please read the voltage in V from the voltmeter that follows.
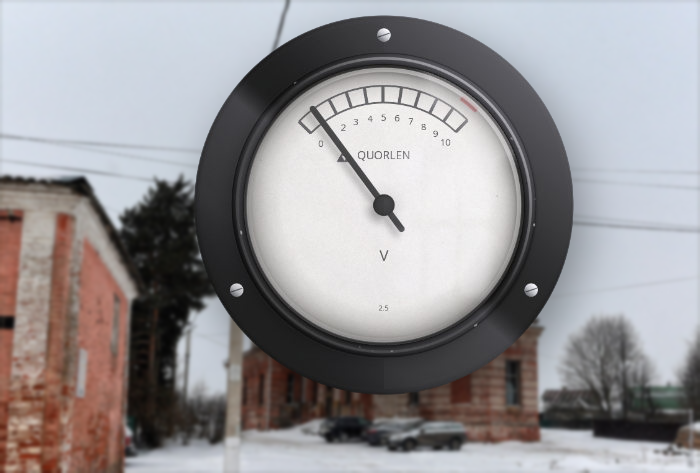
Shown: 1 V
